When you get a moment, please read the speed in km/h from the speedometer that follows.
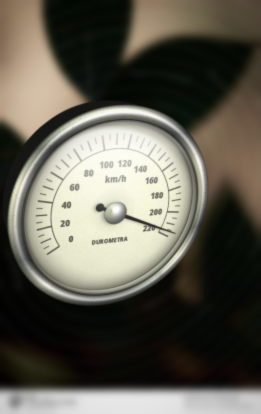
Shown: 215 km/h
